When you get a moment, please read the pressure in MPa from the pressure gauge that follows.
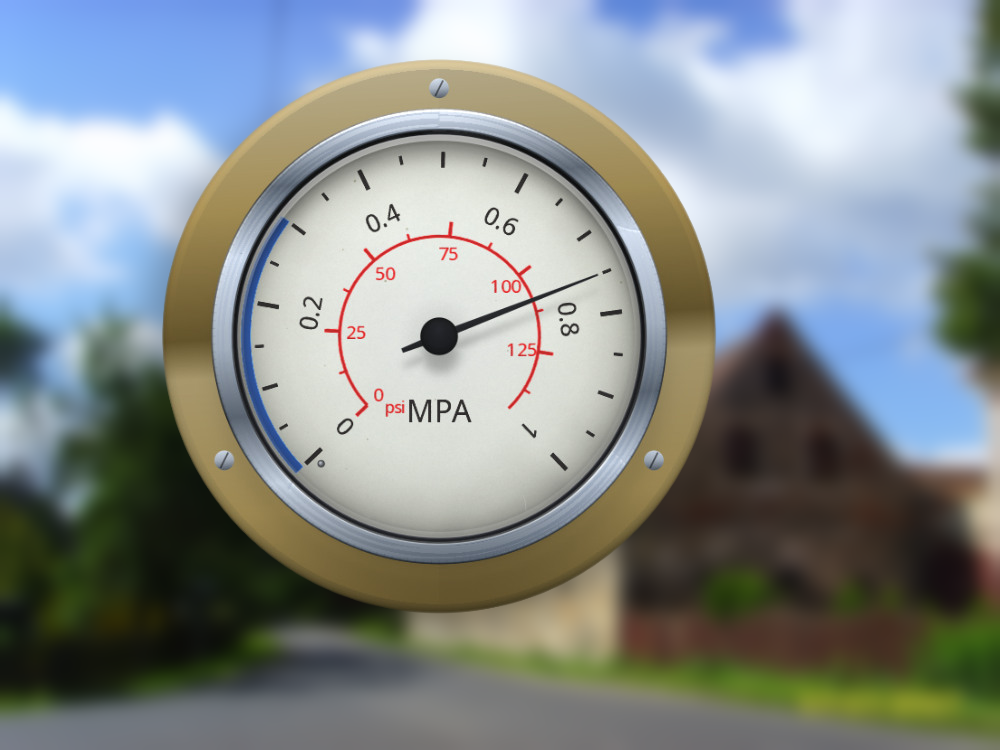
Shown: 0.75 MPa
